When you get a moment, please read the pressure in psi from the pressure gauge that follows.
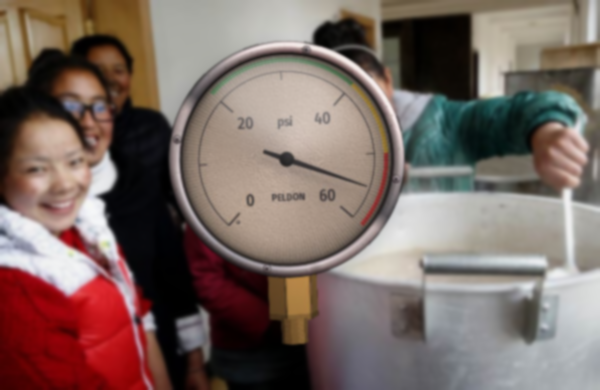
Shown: 55 psi
